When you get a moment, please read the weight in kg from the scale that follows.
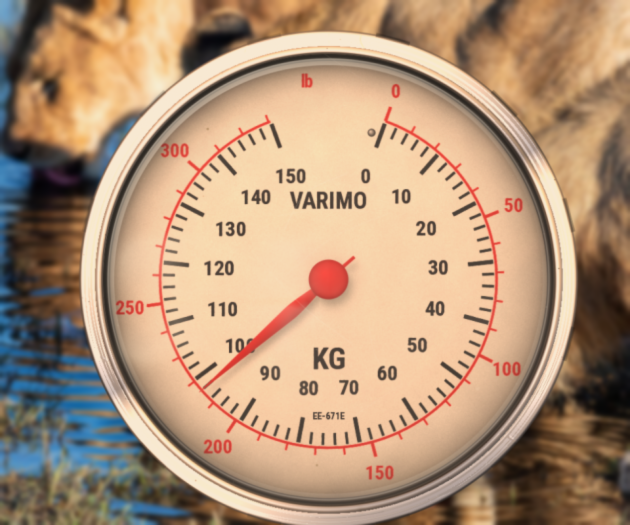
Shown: 98 kg
